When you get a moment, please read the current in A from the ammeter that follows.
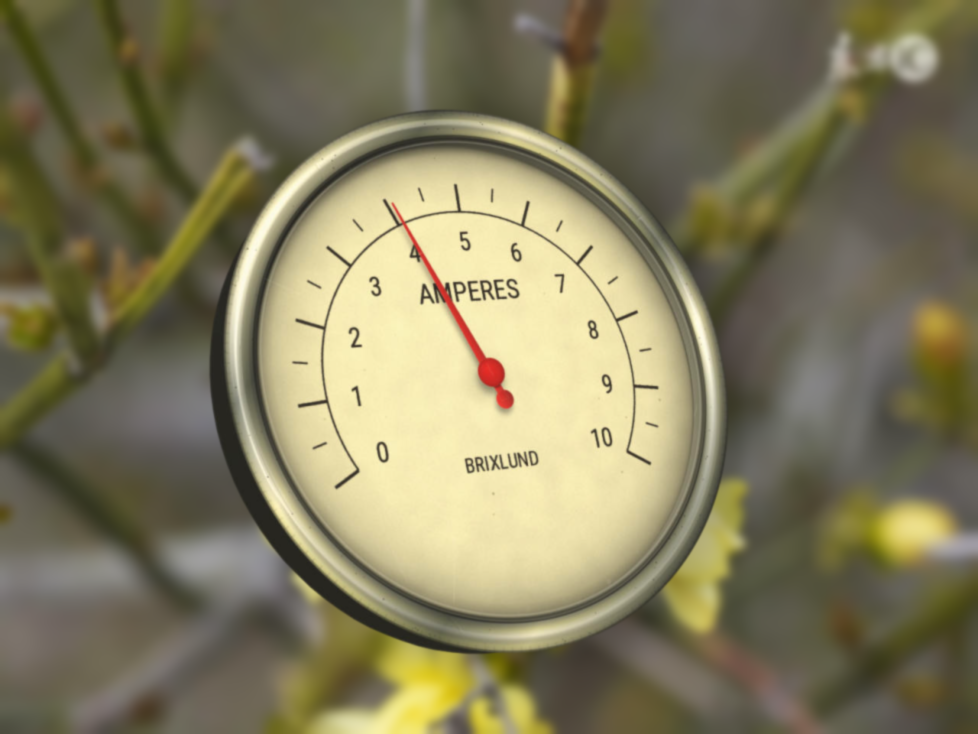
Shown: 4 A
